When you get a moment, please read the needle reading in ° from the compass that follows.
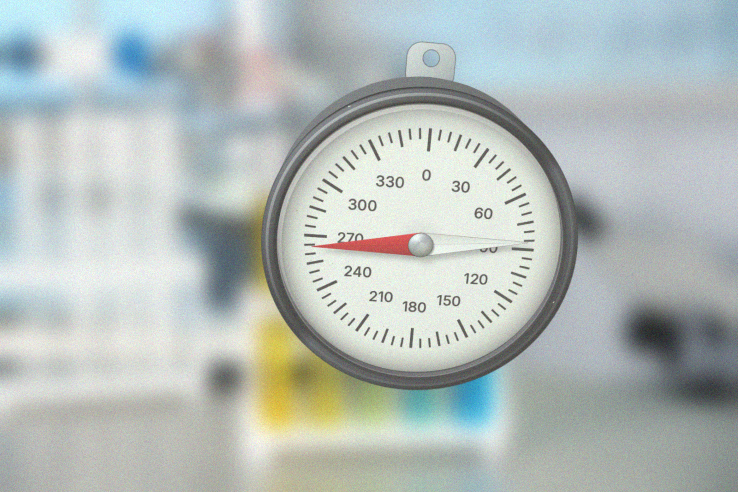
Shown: 265 °
